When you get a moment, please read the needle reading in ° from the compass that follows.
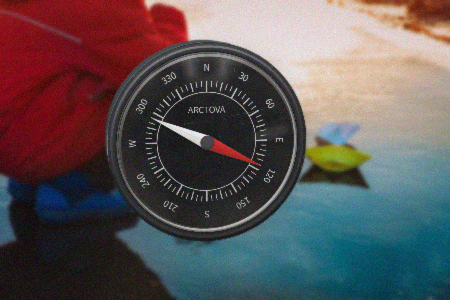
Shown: 115 °
